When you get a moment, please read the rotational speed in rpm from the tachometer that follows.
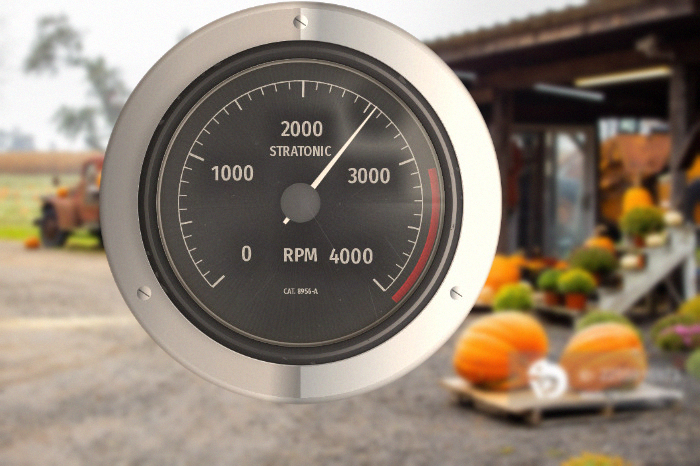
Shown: 2550 rpm
